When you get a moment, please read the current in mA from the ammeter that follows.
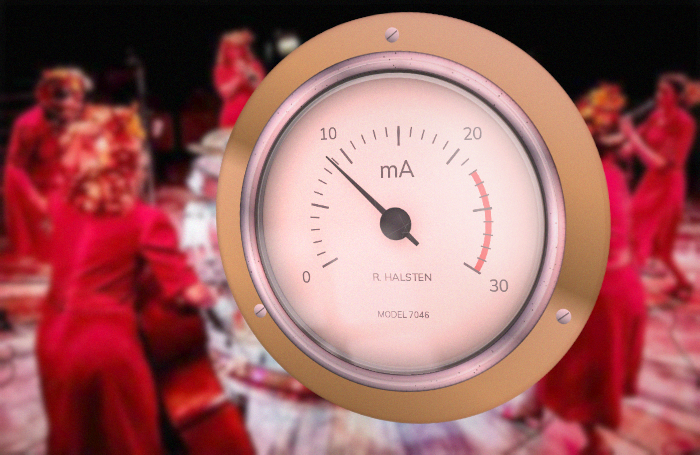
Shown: 9 mA
